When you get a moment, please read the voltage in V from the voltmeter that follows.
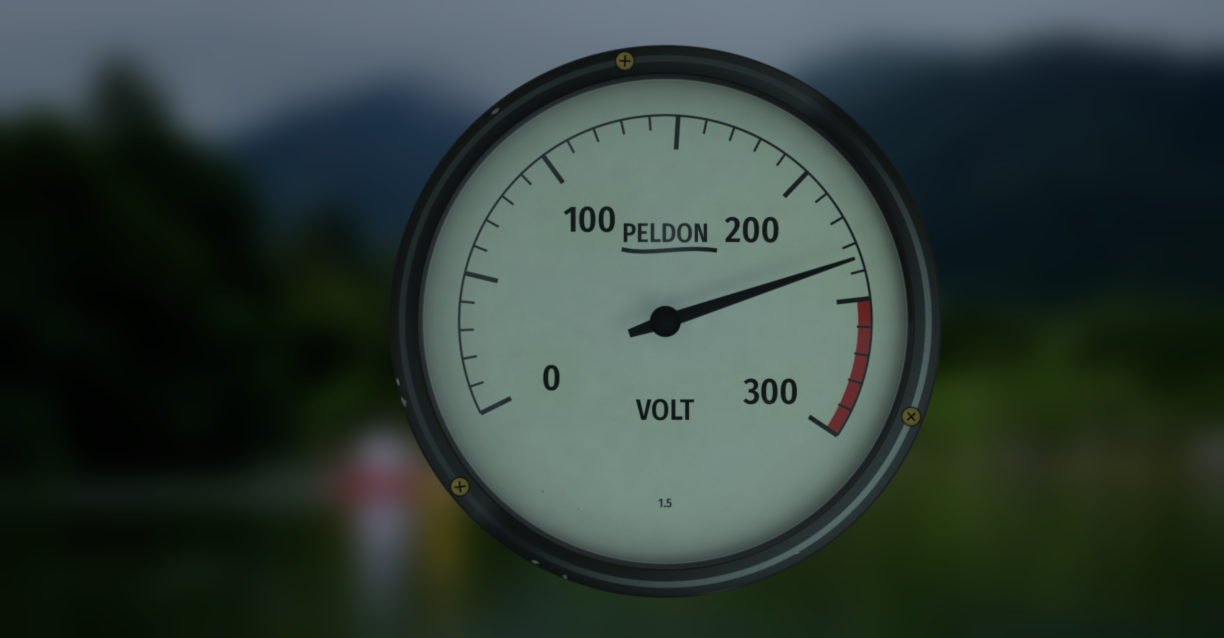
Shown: 235 V
